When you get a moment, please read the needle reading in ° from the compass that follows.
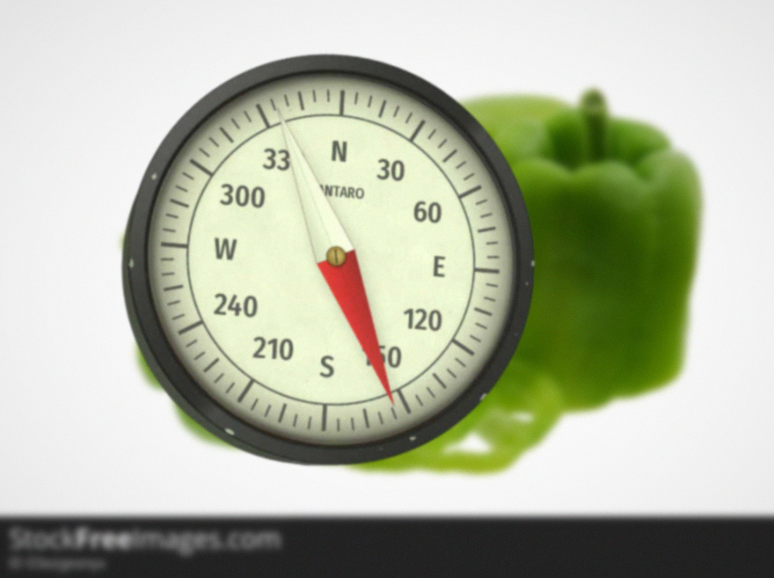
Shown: 155 °
